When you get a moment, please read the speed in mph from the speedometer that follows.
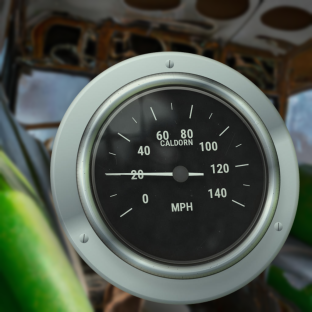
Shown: 20 mph
